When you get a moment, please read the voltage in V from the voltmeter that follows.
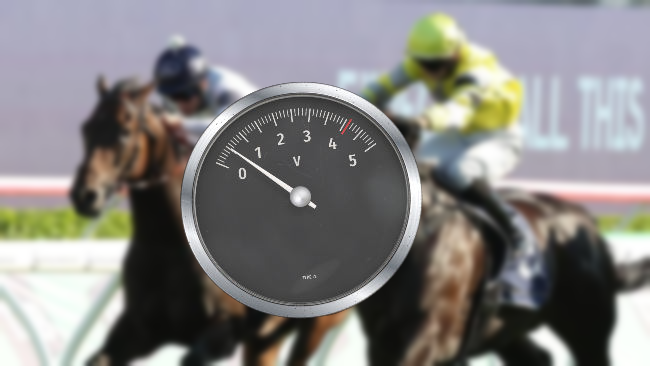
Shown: 0.5 V
